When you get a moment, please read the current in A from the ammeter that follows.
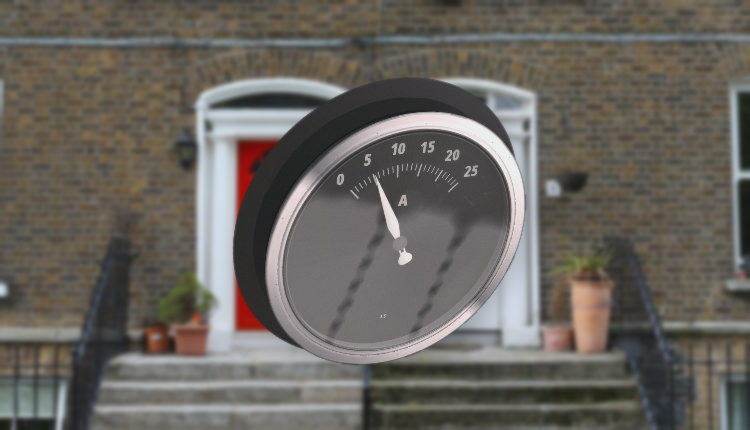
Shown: 5 A
